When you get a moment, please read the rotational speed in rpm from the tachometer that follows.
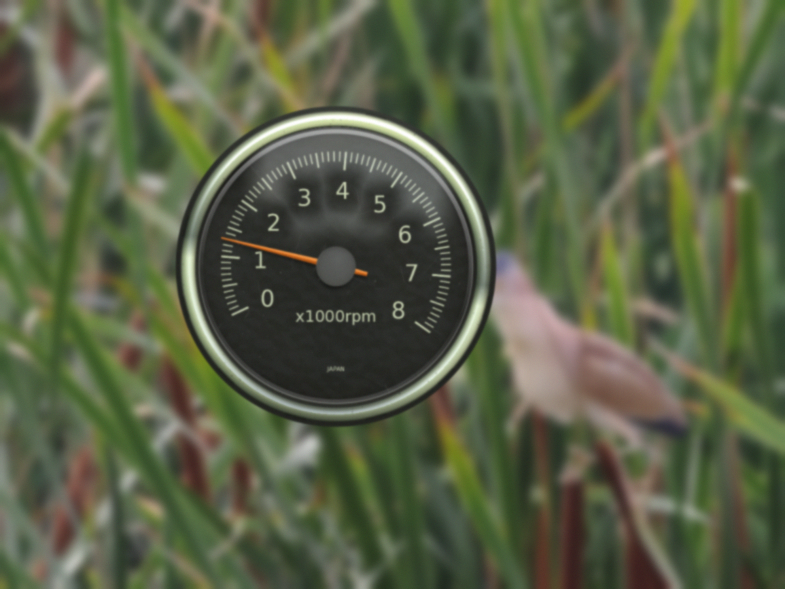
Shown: 1300 rpm
